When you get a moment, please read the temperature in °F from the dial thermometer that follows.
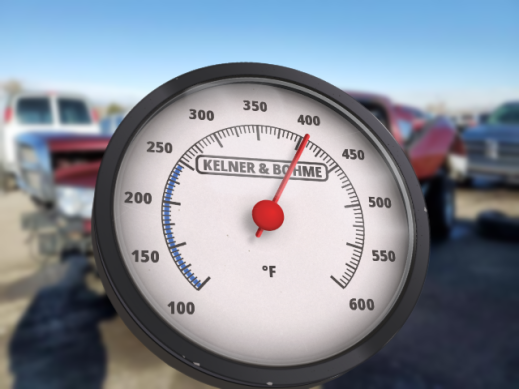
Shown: 405 °F
